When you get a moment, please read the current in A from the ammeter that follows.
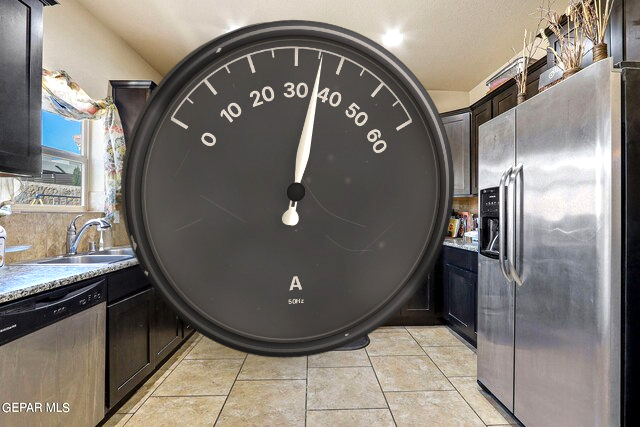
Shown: 35 A
